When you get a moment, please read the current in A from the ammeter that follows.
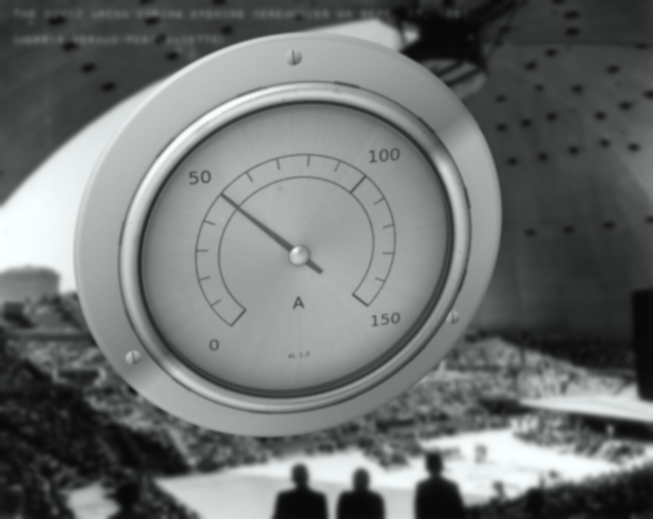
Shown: 50 A
